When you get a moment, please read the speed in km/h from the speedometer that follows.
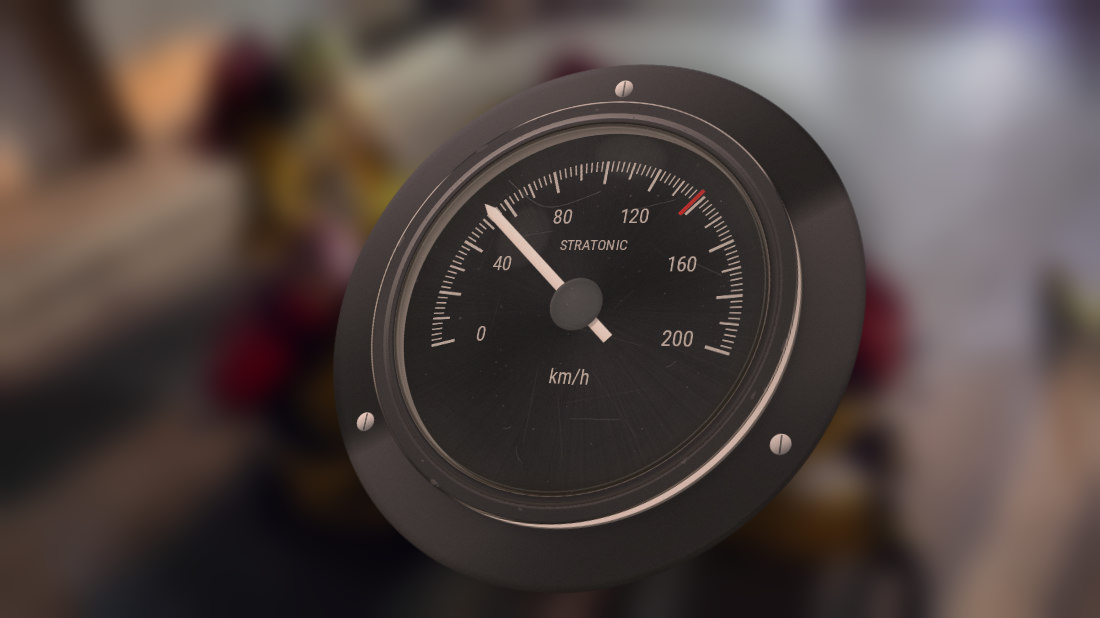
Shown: 54 km/h
